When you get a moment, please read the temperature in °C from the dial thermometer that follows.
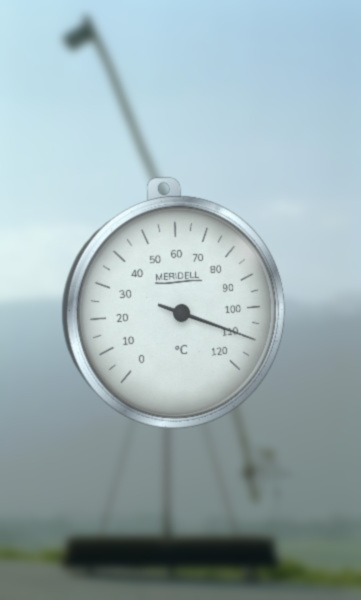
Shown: 110 °C
